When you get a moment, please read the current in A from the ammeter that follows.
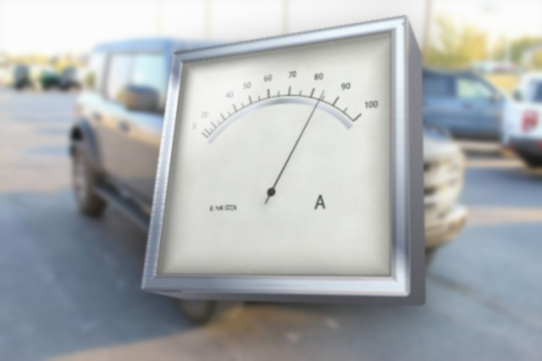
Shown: 85 A
